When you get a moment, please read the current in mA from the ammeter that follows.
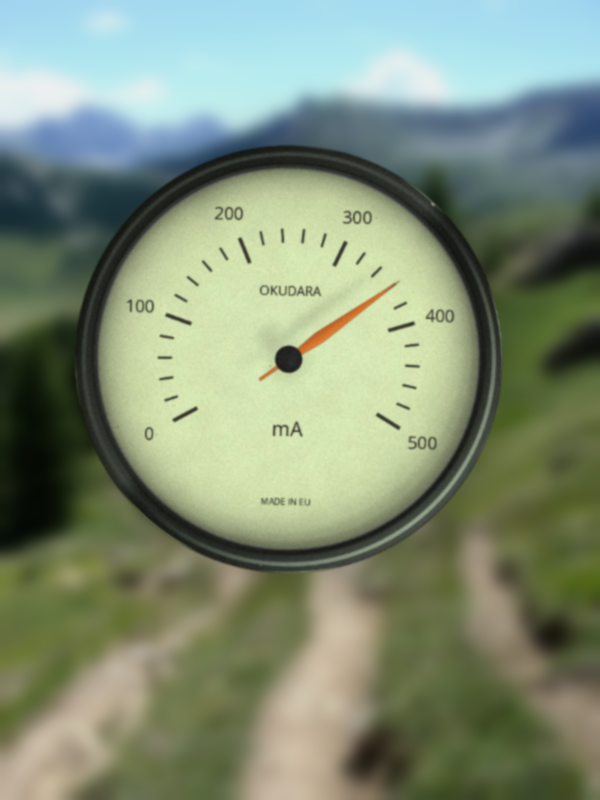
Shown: 360 mA
